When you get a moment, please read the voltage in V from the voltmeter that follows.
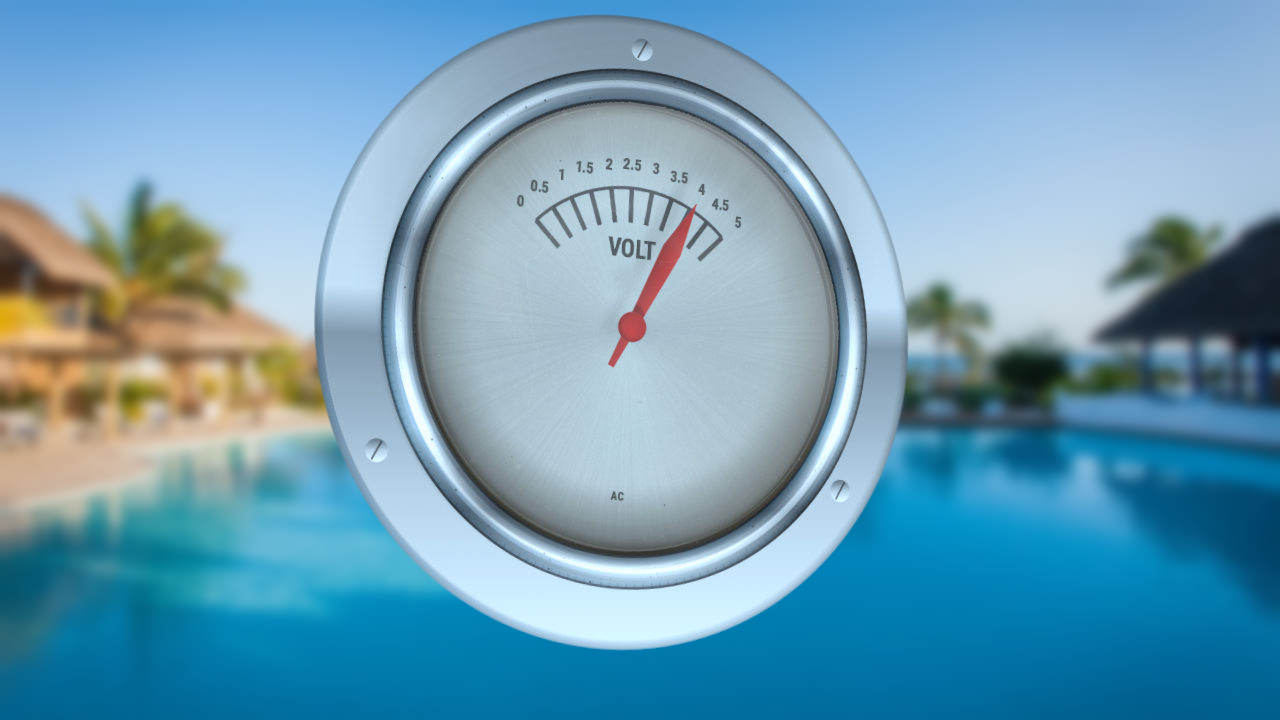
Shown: 4 V
